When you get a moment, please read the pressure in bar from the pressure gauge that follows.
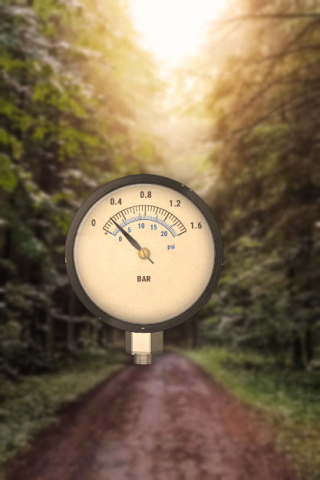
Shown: 0.2 bar
